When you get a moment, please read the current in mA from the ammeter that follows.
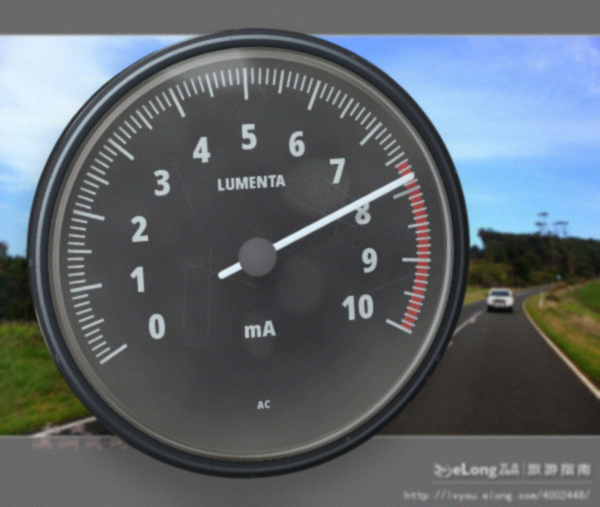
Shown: 7.8 mA
